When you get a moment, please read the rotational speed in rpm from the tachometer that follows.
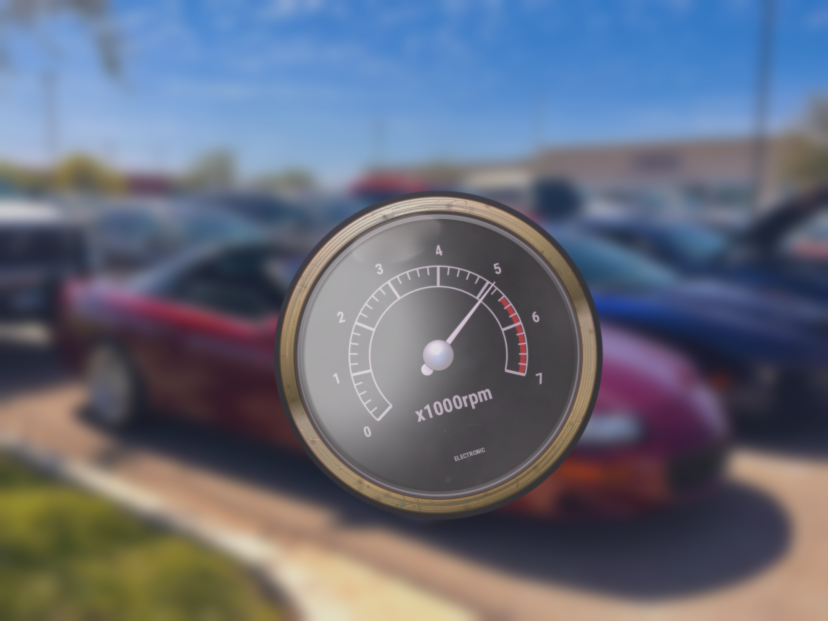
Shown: 5100 rpm
